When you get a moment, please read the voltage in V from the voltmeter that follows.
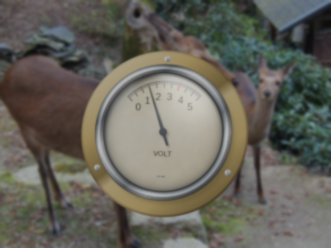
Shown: 1.5 V
